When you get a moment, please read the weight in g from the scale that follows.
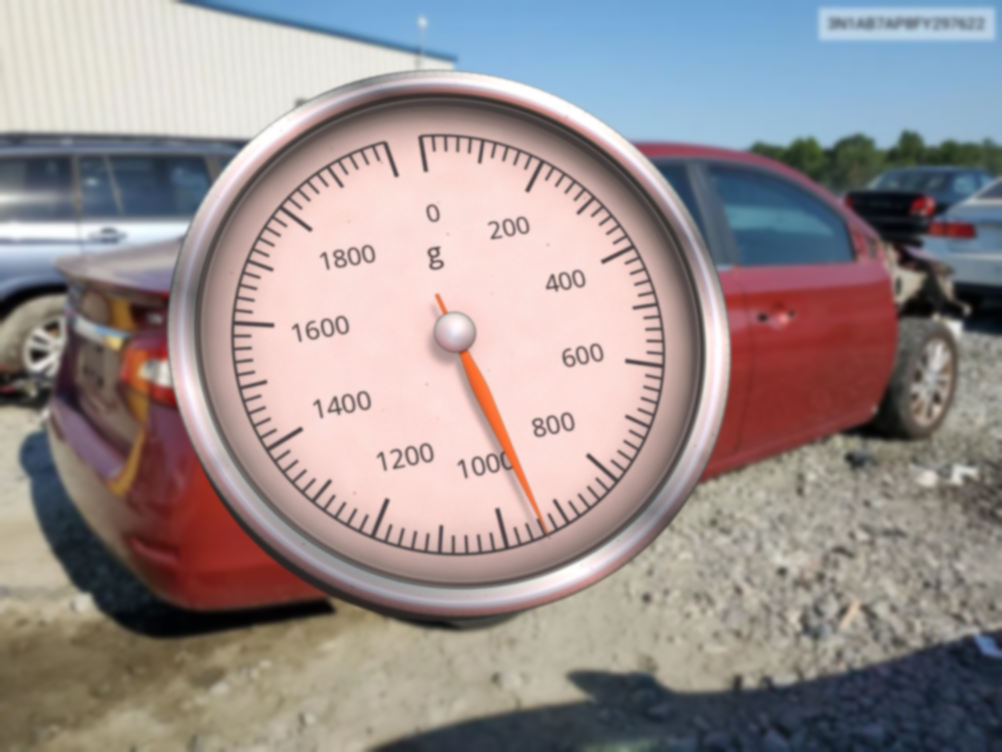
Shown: 940 g
